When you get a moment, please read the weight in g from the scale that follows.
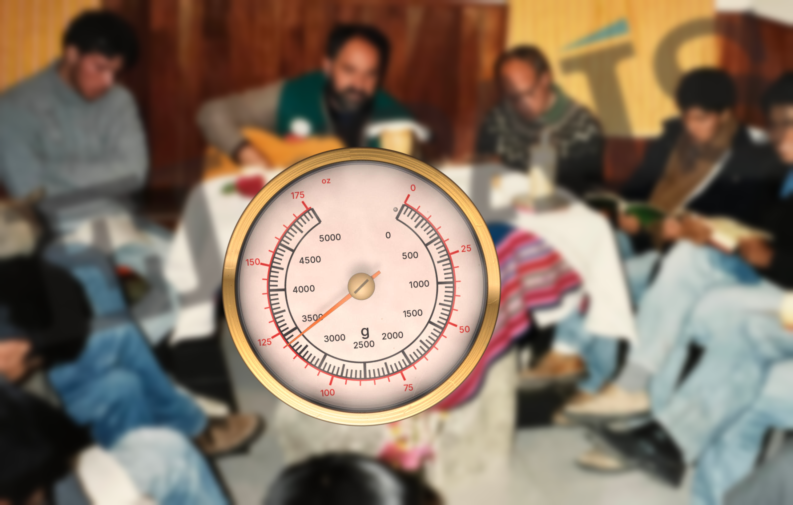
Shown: 3400 g
